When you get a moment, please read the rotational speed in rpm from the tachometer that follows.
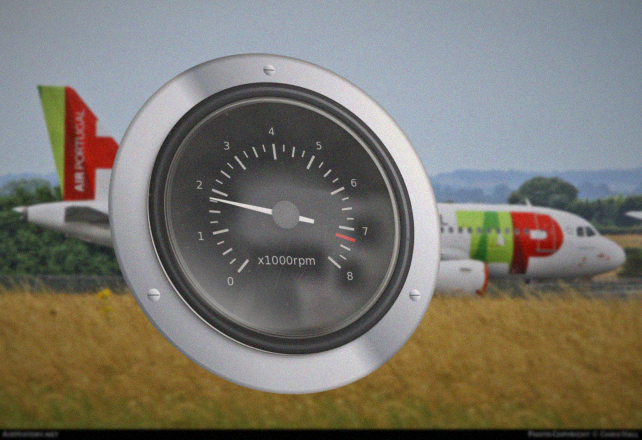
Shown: 1750 rpm
